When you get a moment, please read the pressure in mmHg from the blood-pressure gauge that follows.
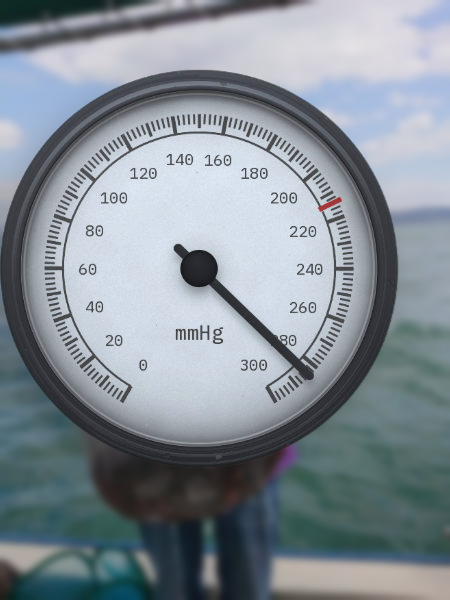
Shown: 284 mmHg
